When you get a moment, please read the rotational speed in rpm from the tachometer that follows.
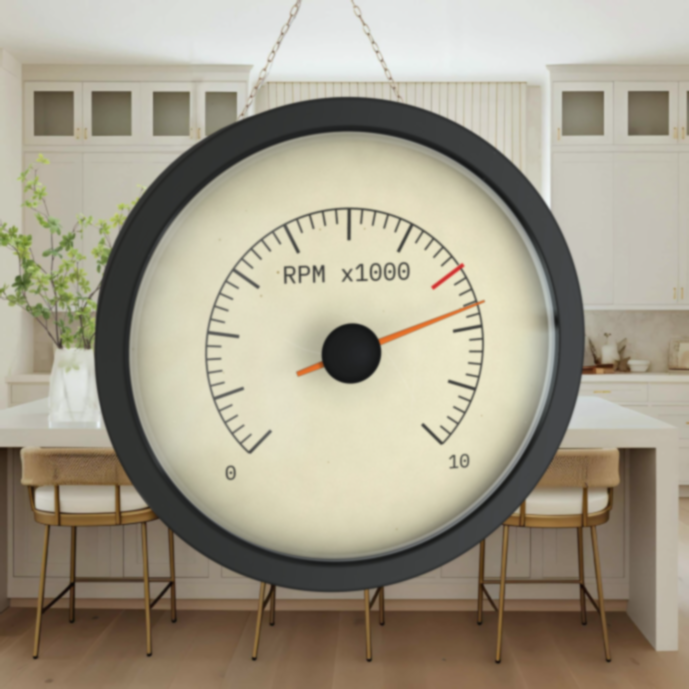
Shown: 7600 rpm
